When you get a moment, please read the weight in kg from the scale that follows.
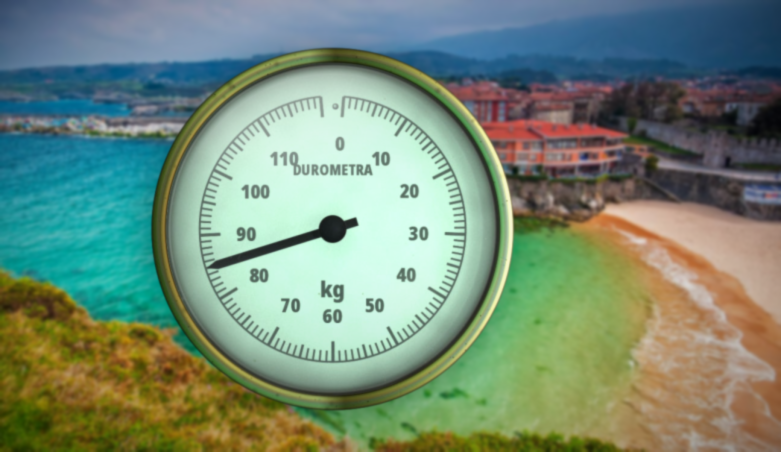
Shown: 85 kg
